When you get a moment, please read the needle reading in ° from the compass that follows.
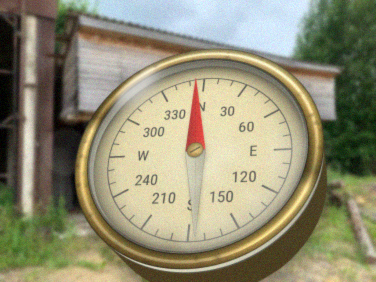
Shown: 355 °
